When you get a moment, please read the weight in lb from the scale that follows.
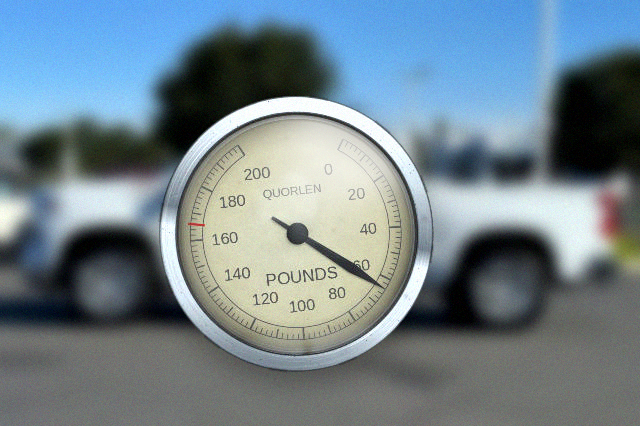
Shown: 64 lb
